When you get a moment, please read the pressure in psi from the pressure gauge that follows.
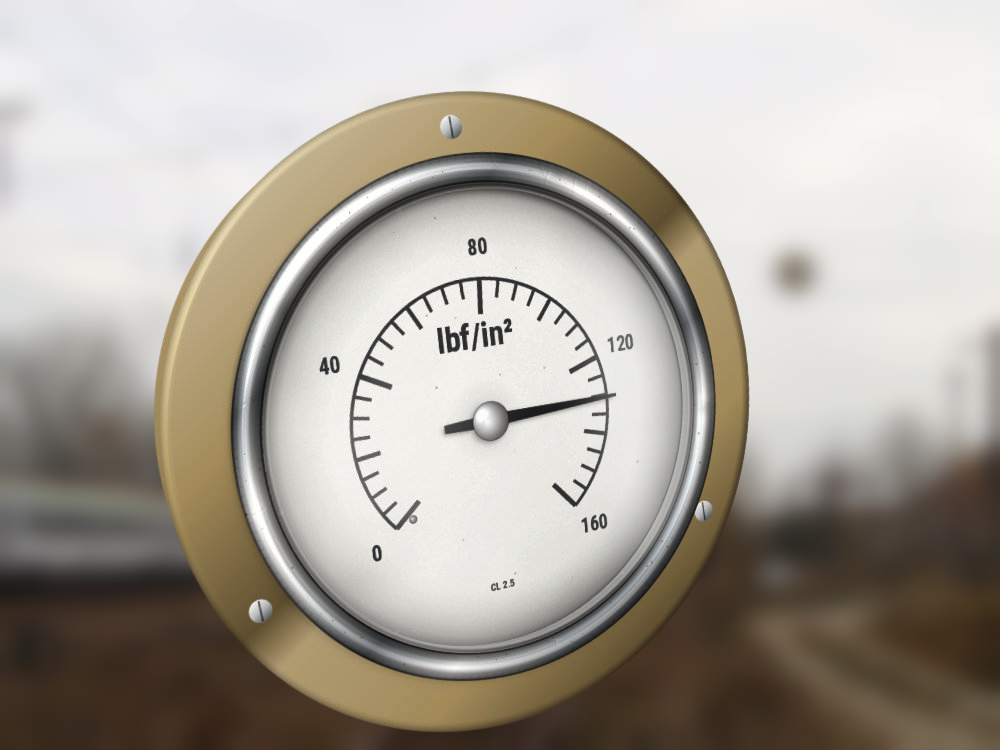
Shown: 130 psi
